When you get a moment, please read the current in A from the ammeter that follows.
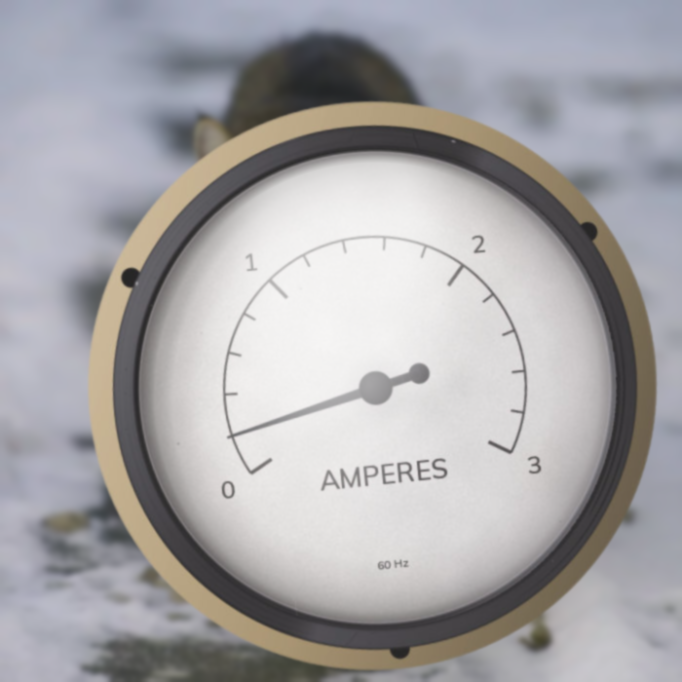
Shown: 0.2 A
